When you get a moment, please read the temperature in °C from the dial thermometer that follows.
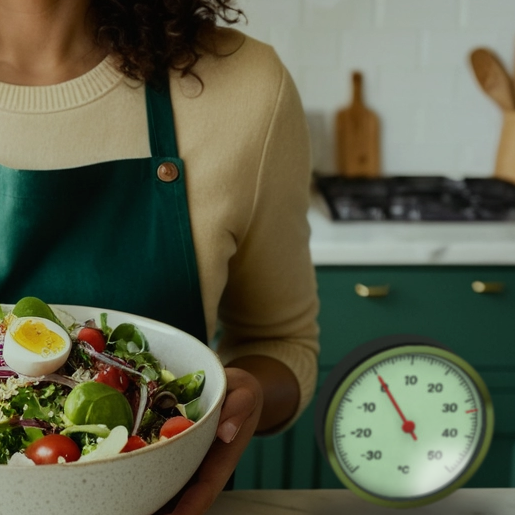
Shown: 0 °C
